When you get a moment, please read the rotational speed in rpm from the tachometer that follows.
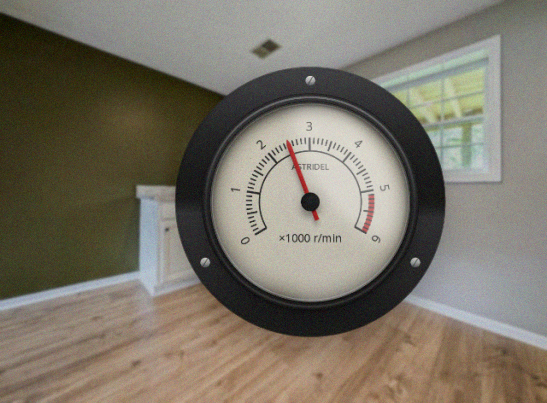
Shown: 2500 rpm
